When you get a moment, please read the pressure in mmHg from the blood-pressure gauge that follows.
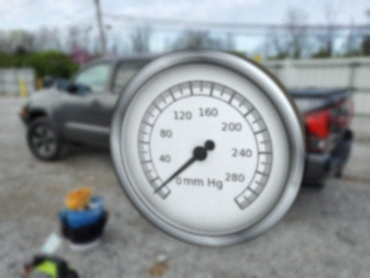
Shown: 10 mmHg
